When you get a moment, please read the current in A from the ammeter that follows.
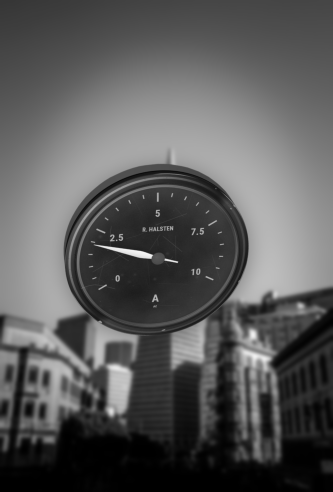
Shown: 2 A
